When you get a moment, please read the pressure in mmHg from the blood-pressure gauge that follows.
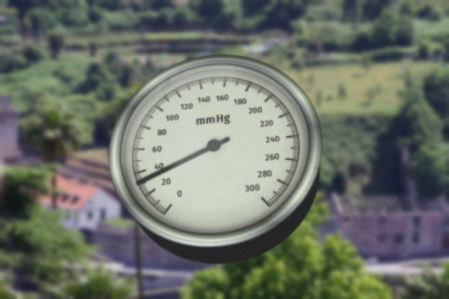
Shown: 30 mmHg
